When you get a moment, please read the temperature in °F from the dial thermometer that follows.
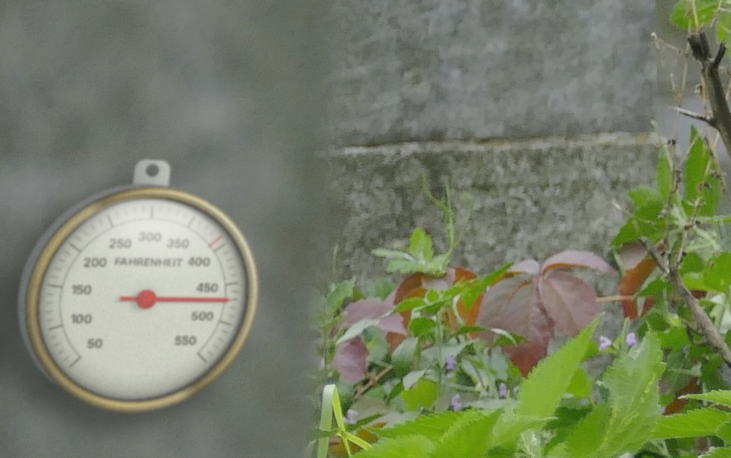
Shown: 470 °F
